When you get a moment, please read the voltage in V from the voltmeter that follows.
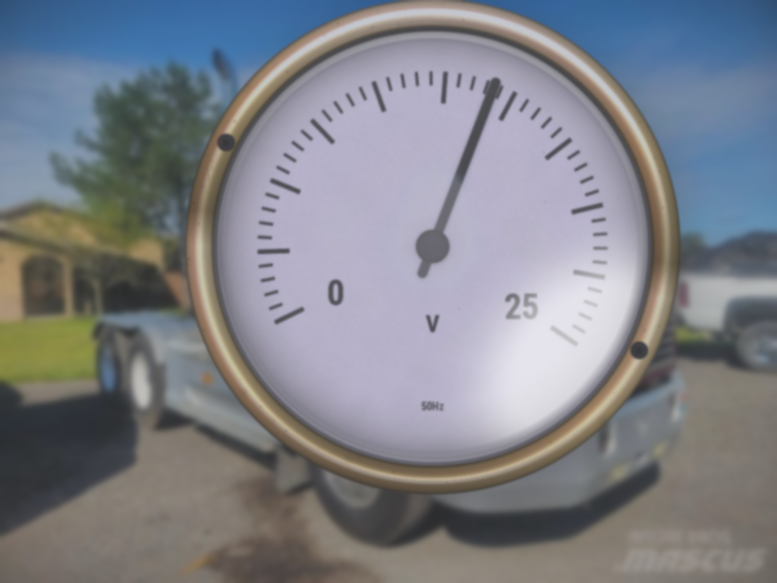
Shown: 14.25 V
